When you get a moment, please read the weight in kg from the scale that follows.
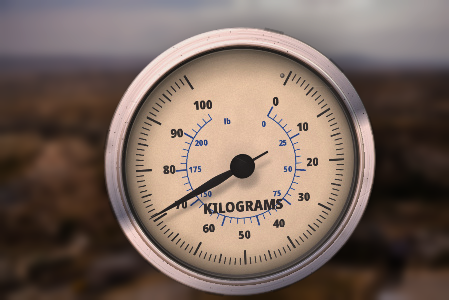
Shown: 71 kg
